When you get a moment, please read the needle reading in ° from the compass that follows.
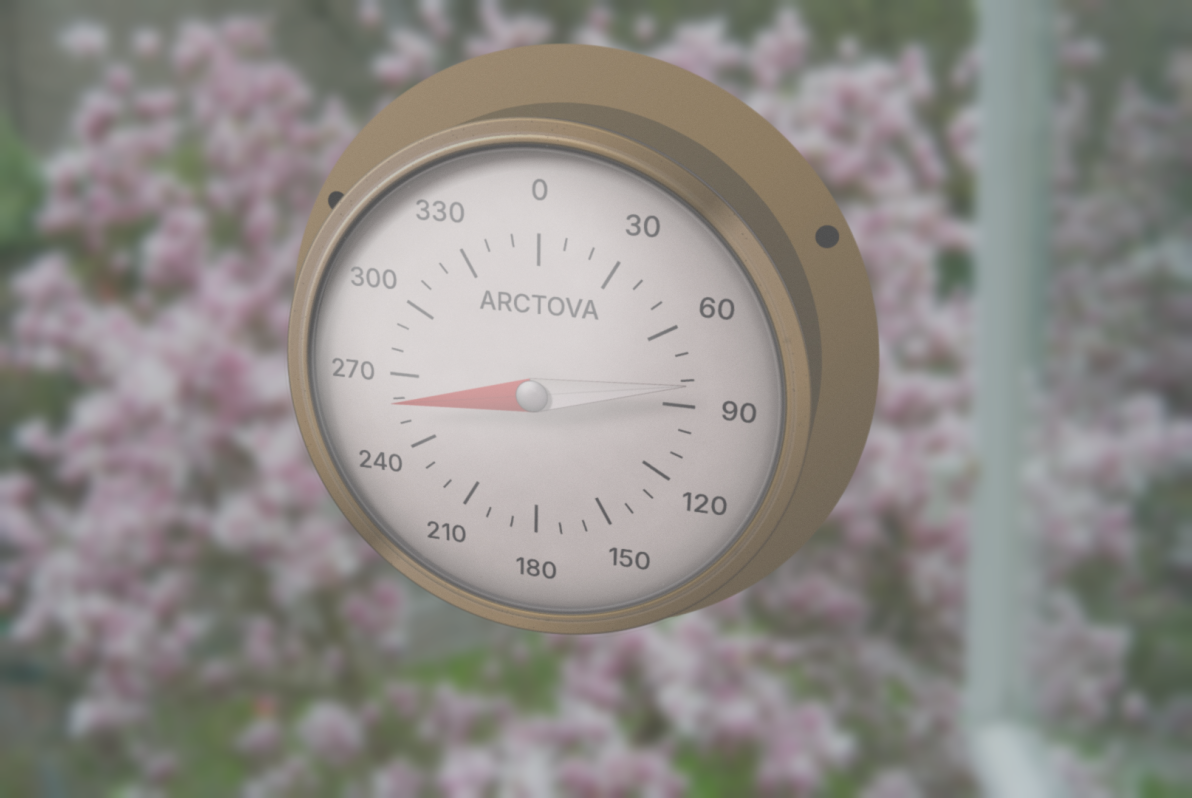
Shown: 260 °
